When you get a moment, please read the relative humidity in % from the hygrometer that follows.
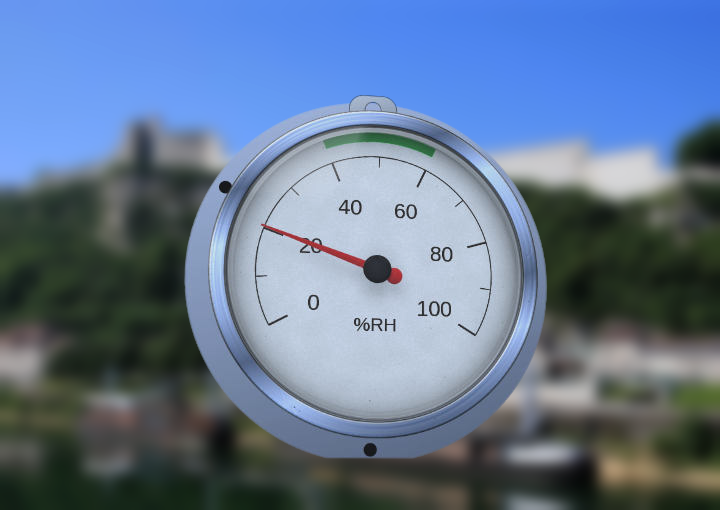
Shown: 20 %
